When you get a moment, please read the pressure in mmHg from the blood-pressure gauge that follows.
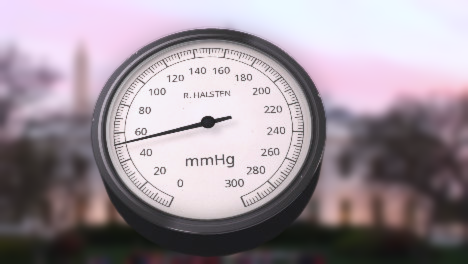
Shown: 50 mmHg
